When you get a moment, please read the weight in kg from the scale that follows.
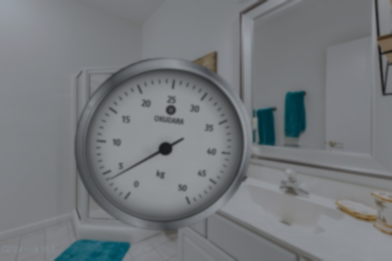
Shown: 4 kg
